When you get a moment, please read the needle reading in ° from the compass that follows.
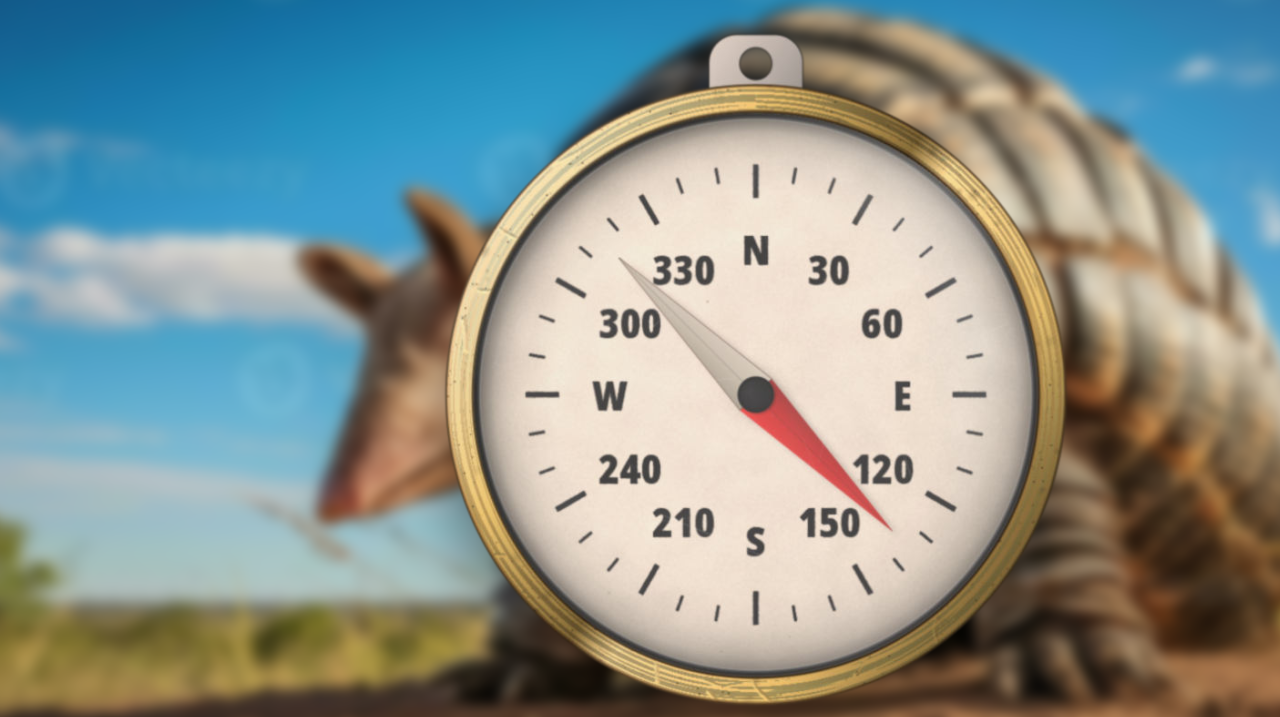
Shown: 135 °
